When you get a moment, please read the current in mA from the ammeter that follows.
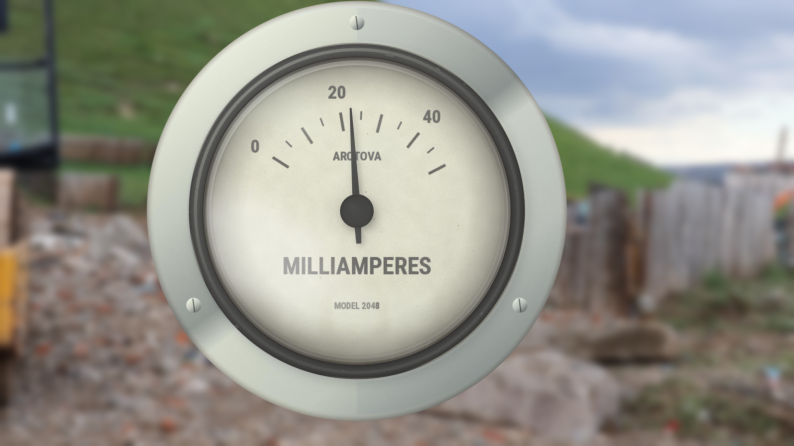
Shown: 22.5 mA
